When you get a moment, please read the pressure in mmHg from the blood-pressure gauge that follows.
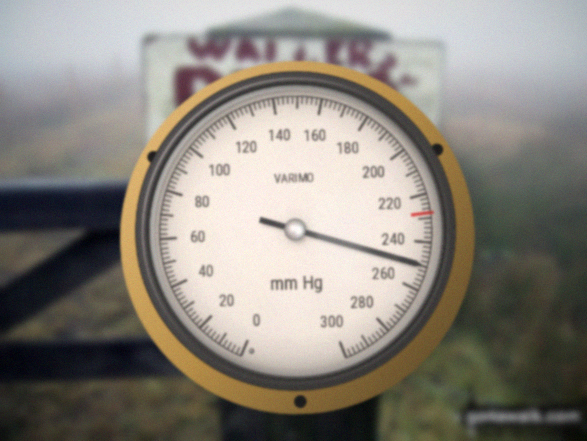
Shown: 250 mmHg
